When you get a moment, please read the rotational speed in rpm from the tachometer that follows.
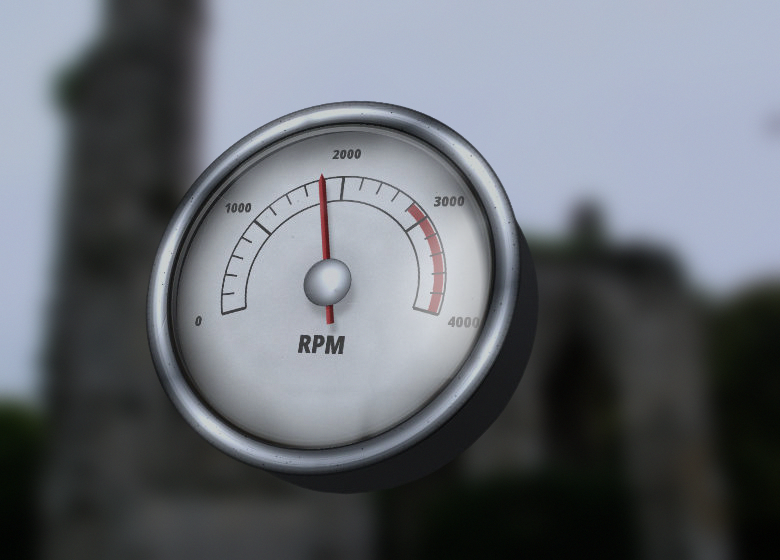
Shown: 1800 rpm
